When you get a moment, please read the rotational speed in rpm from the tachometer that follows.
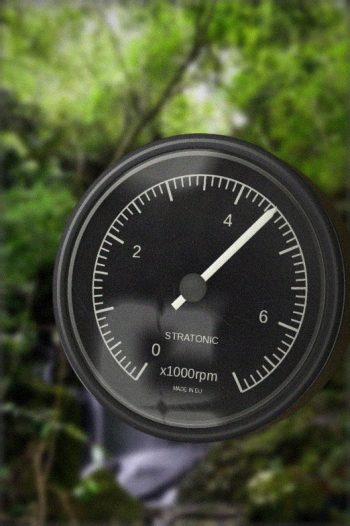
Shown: 4500 rpm
